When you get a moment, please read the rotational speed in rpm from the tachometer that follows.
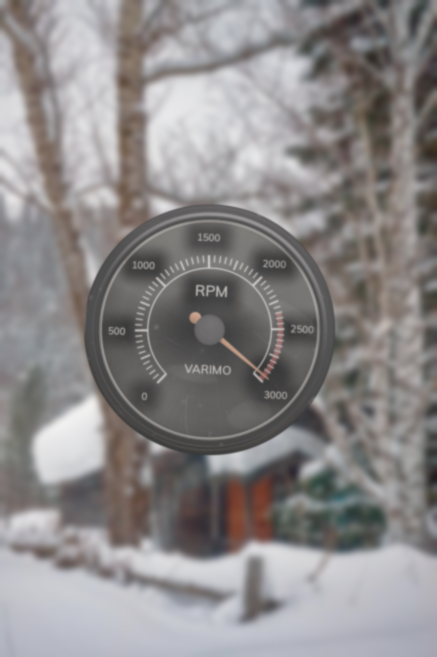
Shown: 2950 rpm
